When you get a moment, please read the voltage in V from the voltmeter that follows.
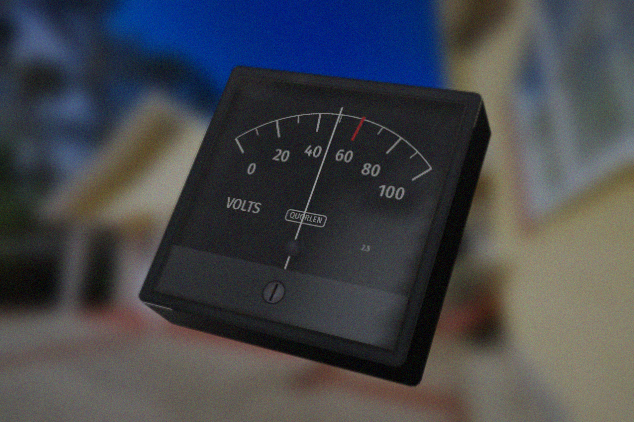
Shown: 50 V
